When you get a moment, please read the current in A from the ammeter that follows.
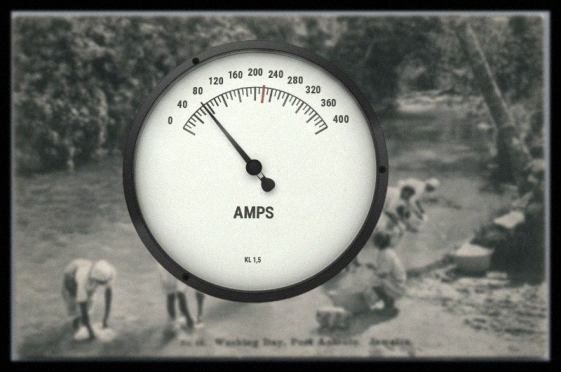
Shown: 70 A
